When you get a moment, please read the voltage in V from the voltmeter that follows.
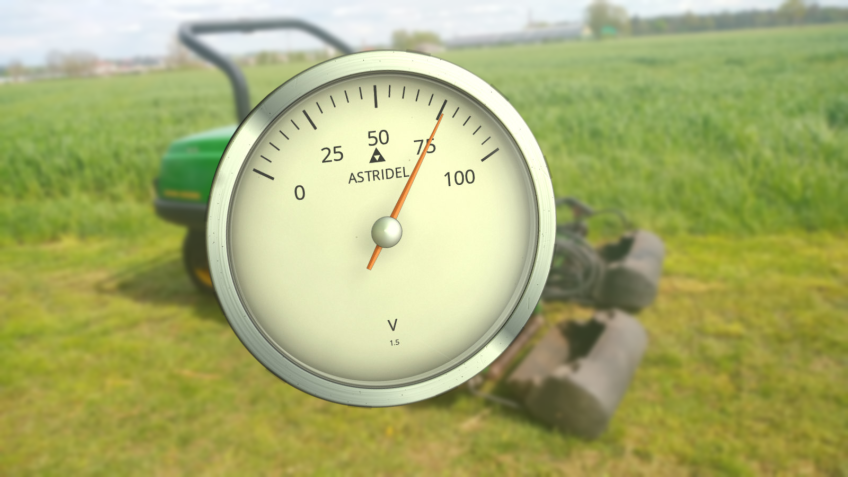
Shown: 75 V
